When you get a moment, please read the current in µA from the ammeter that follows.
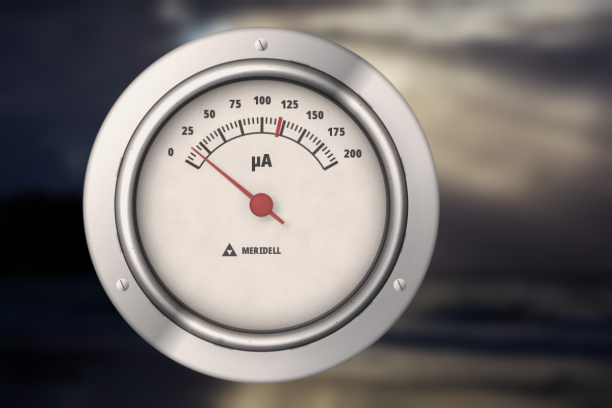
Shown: 15 µA
